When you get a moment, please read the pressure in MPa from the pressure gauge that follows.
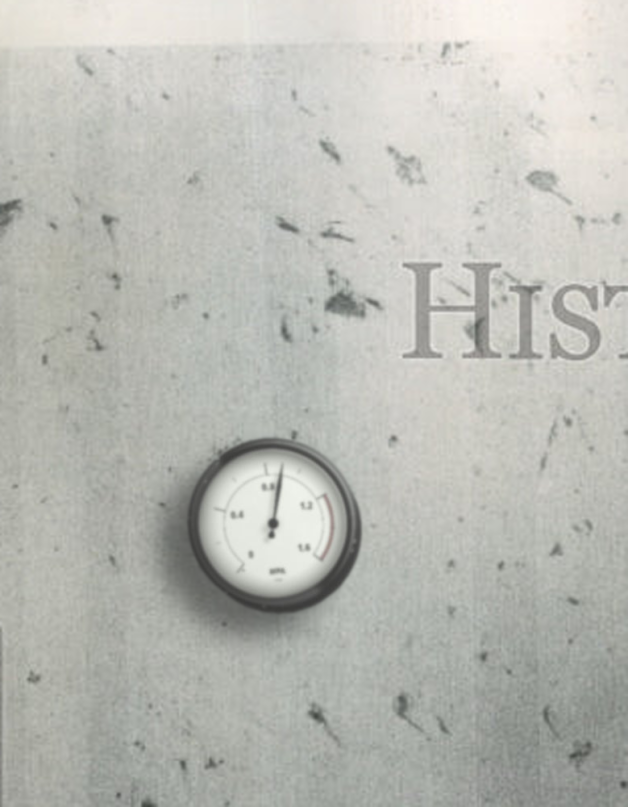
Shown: 0.9 MPa
